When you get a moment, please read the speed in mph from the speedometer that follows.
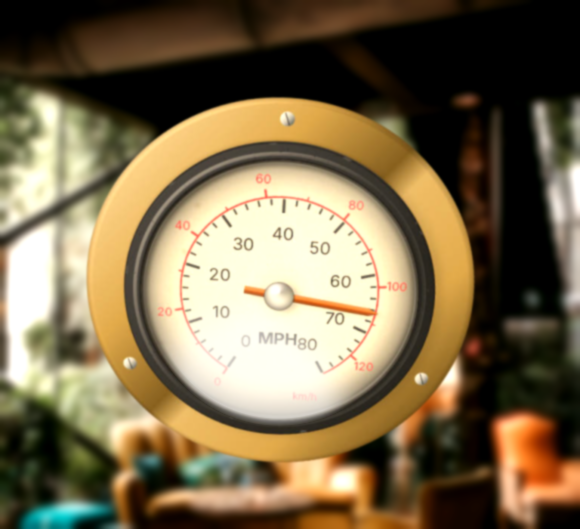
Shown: 66 mph
